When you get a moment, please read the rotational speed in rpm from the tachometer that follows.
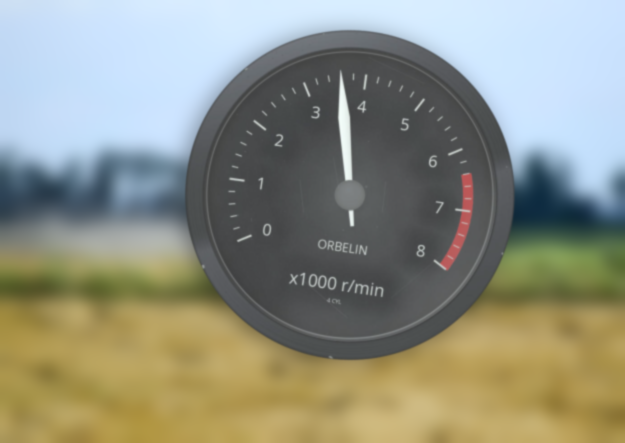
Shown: 3600 rpm
